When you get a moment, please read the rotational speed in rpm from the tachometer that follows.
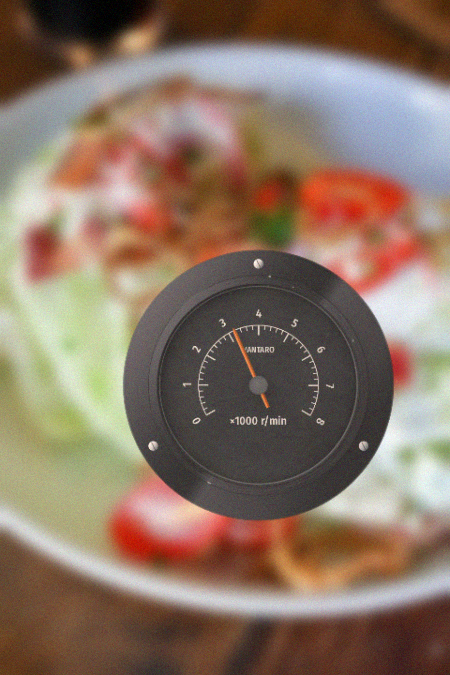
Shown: 3200 rpm
